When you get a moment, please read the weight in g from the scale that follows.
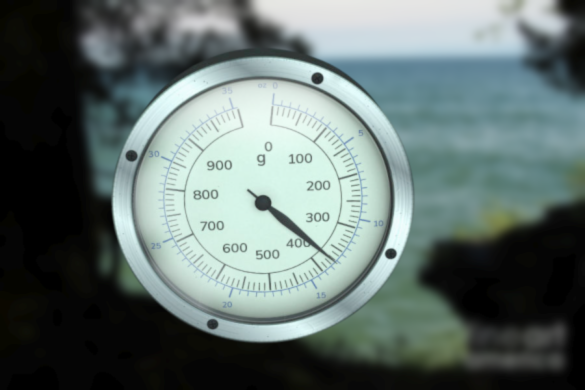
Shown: 370 g
